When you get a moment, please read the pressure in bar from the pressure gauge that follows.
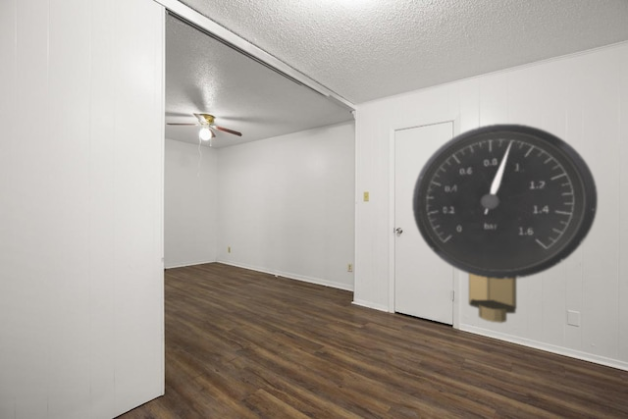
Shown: 0.9 bar
